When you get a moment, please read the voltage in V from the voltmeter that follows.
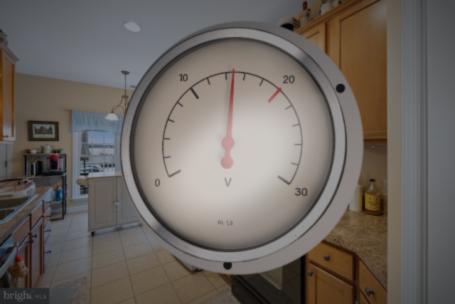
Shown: 15 V
